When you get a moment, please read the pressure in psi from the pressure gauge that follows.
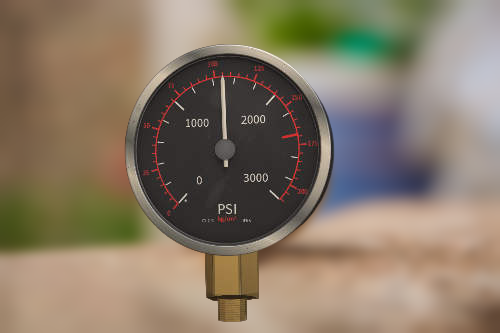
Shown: 1500 psi
